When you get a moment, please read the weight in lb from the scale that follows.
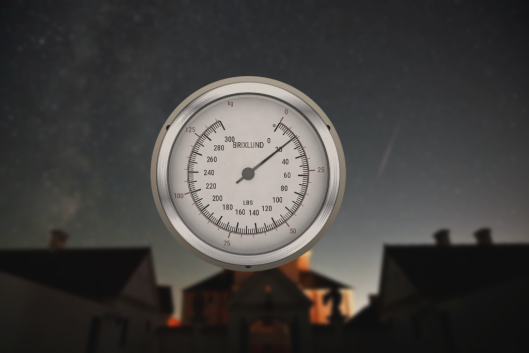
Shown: 20 lb
